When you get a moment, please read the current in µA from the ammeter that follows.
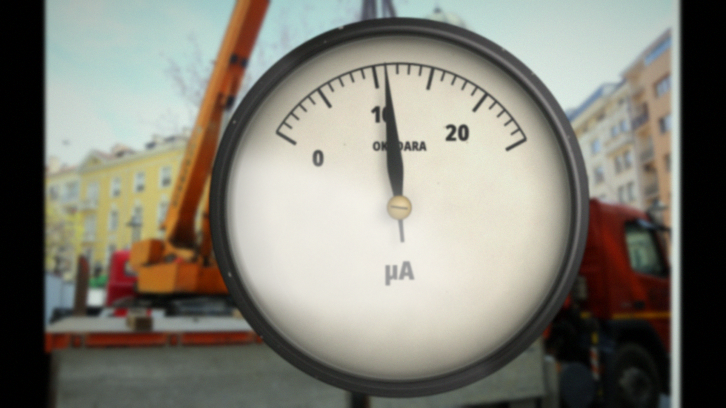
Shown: 11 µA
